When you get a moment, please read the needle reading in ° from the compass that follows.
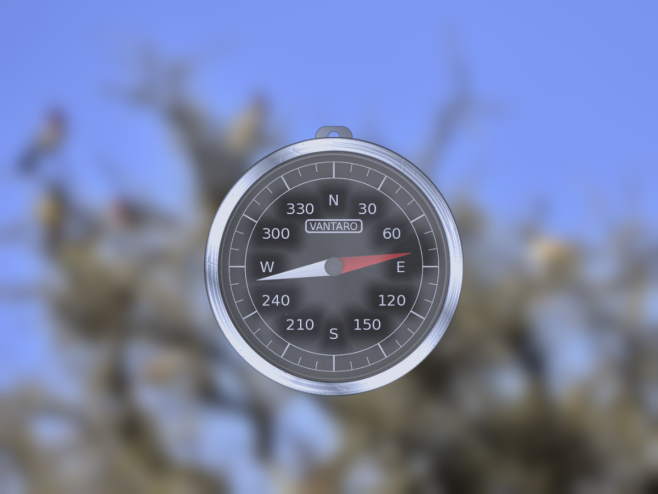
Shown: 80 °
